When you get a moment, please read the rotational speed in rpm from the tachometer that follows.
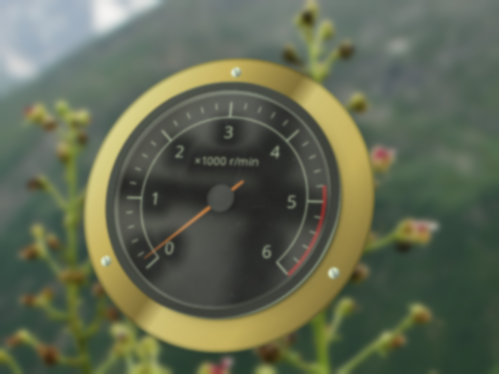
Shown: 100 rpm
